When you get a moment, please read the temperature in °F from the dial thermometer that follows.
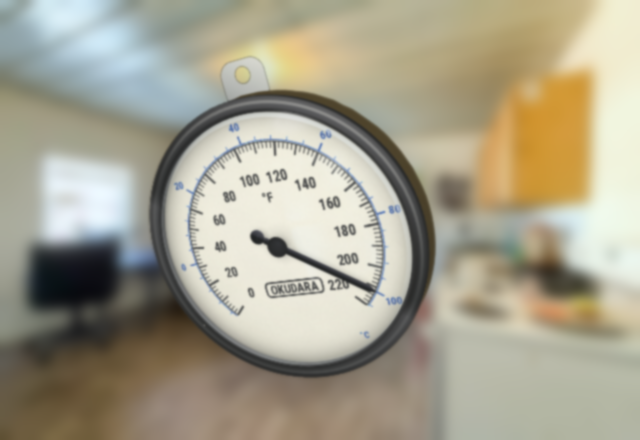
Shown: 210 °F
